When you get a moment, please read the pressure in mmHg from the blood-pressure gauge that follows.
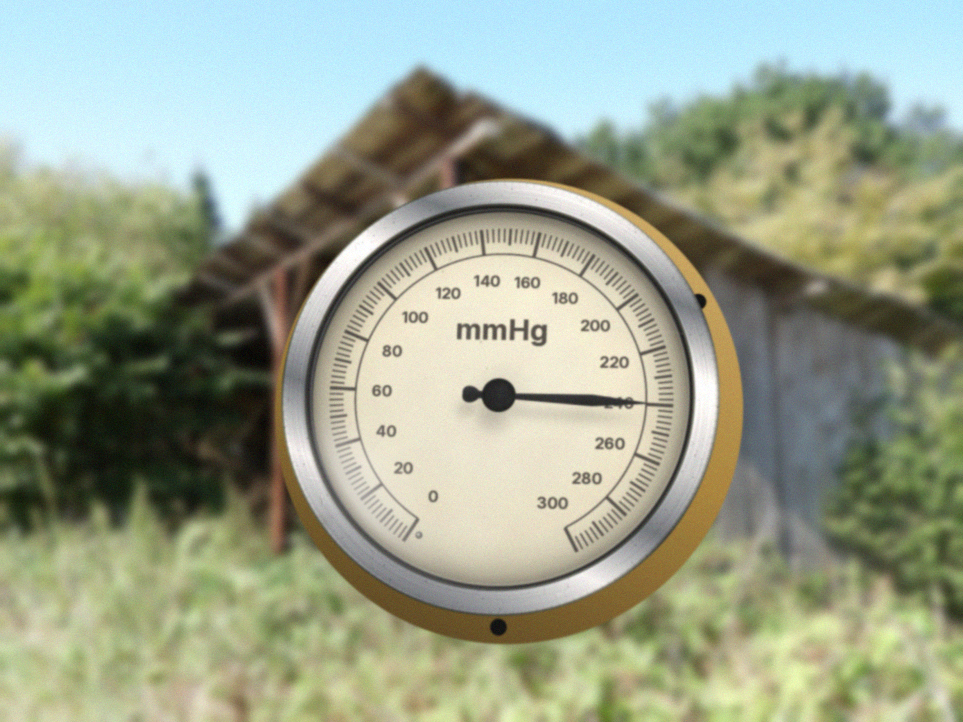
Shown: 240 mmHg
